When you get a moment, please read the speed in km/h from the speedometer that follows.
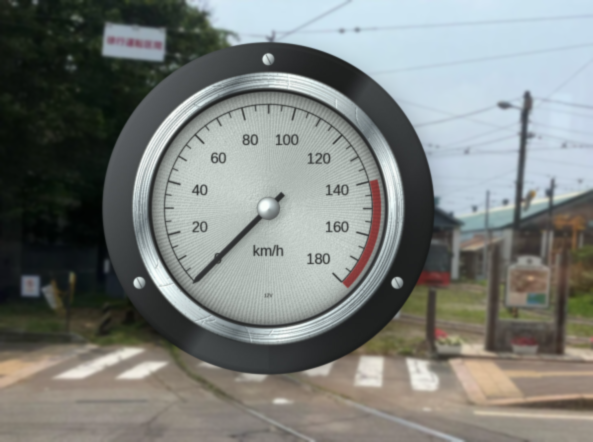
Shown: 0 km/h
